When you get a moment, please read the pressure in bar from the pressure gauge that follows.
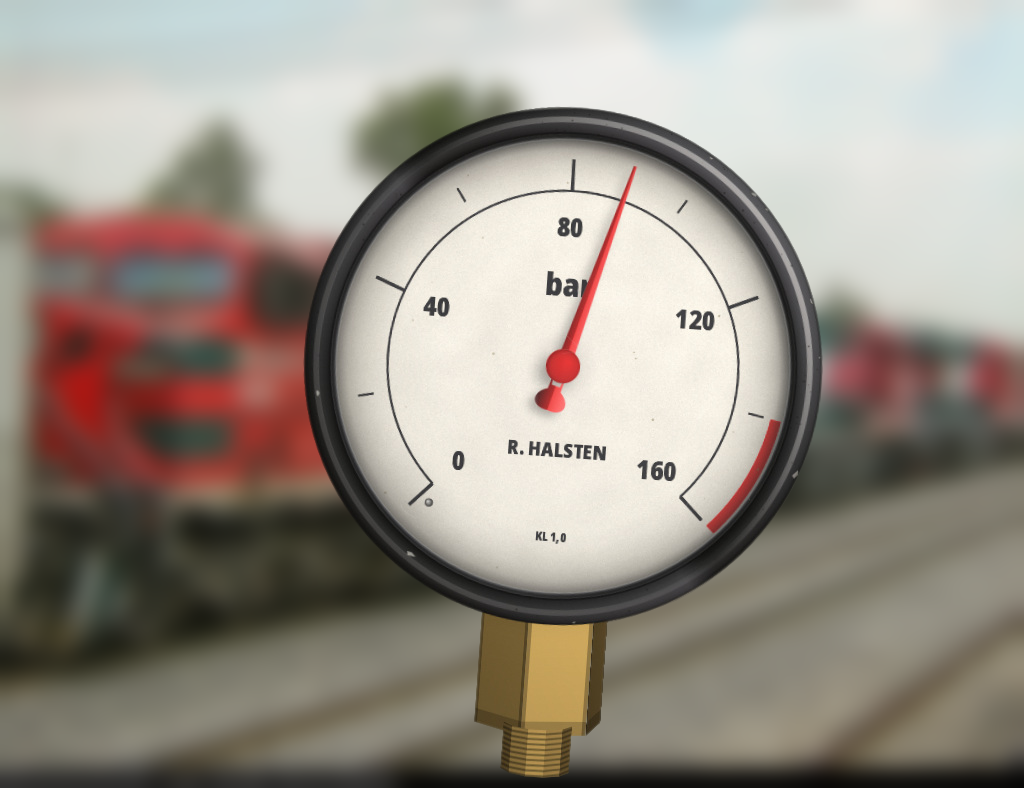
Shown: 90 bar
